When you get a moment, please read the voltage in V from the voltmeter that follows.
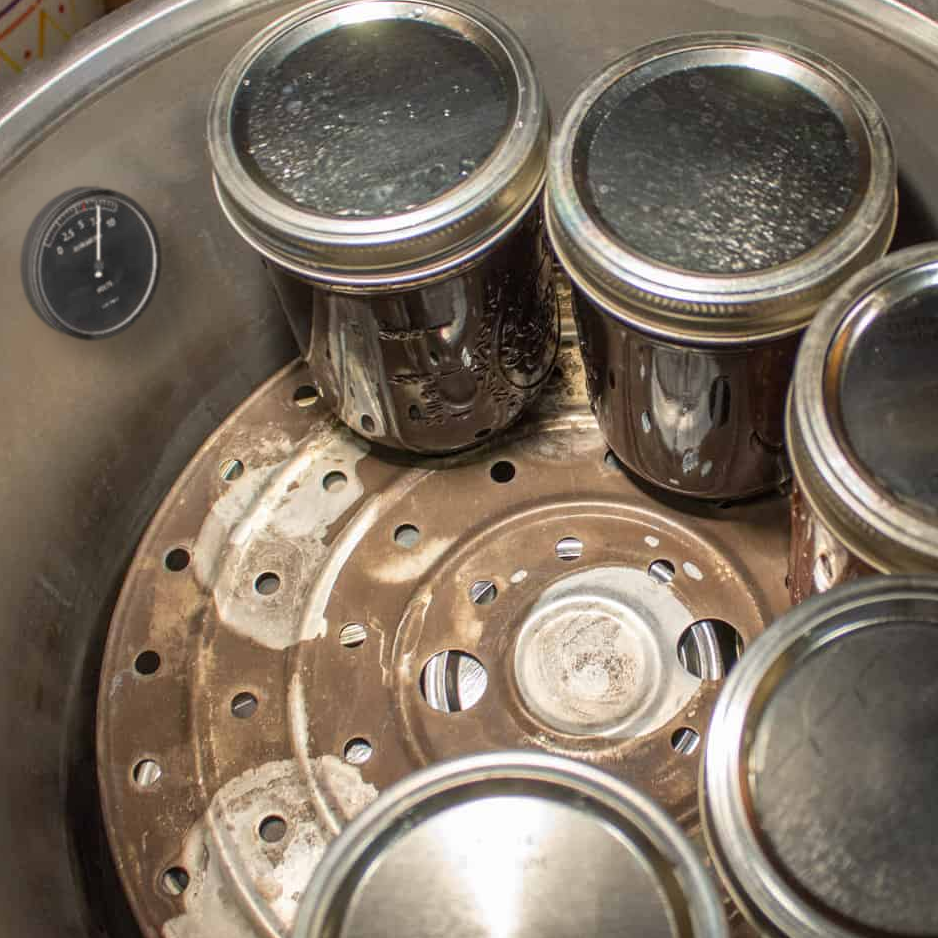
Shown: 7.5 V
